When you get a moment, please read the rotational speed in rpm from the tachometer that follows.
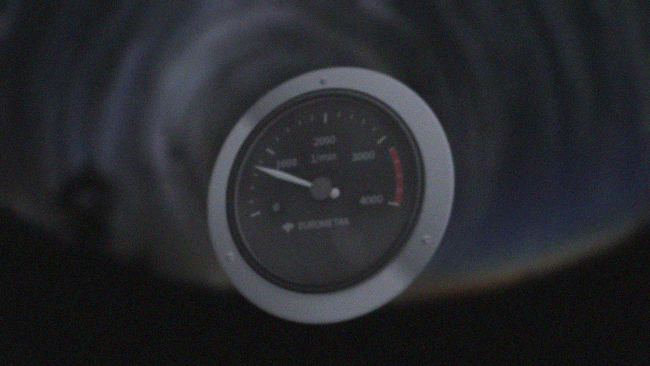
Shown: 700 rpm
